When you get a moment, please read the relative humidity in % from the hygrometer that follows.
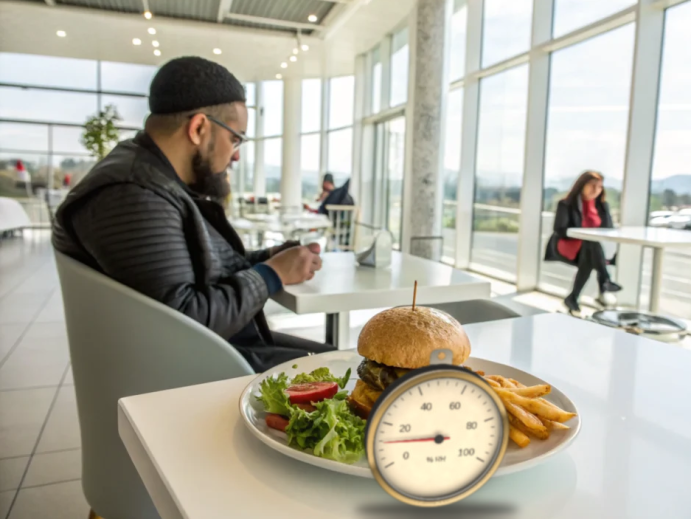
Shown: 12 %
